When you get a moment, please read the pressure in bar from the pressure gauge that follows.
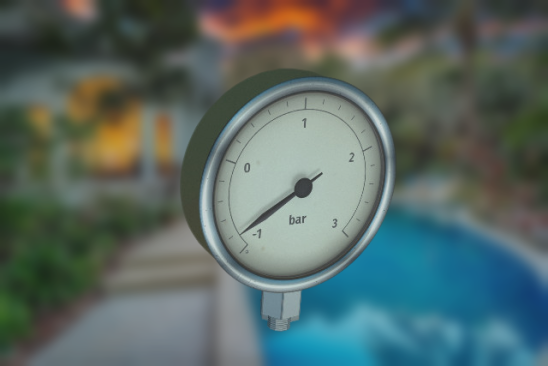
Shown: -0.8 bar
